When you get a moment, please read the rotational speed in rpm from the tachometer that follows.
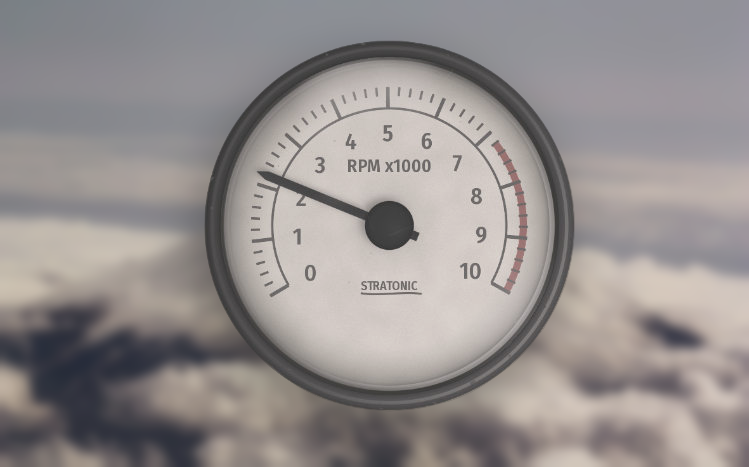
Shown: 2200 rpm
